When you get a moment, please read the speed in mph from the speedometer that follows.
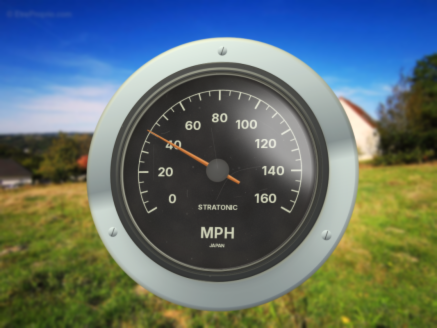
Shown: 40 mph
